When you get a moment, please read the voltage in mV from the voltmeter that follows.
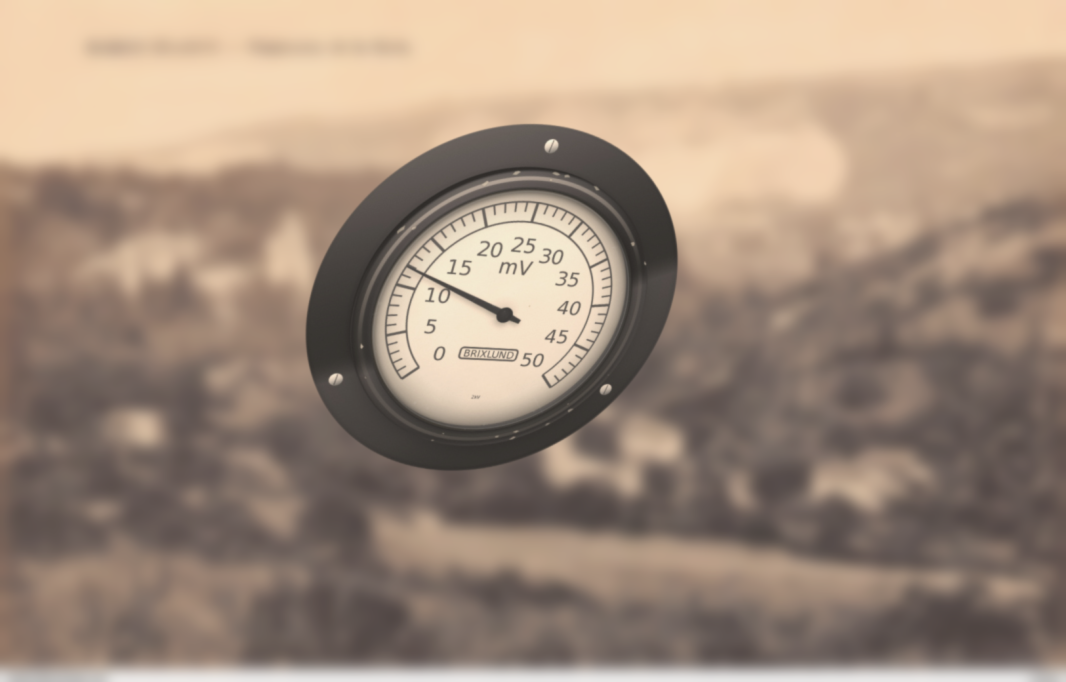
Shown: 12 mV
